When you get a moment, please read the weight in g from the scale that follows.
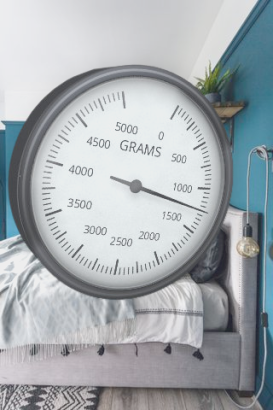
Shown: 1250 g
